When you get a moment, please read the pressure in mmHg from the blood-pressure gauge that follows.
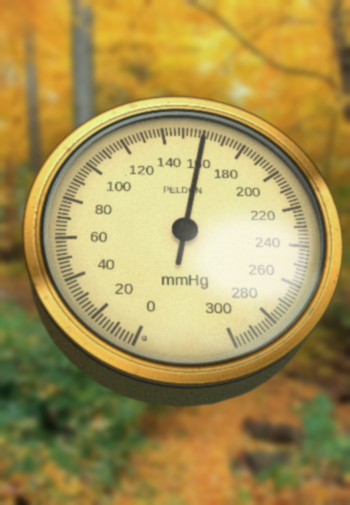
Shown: 160 mmHg
